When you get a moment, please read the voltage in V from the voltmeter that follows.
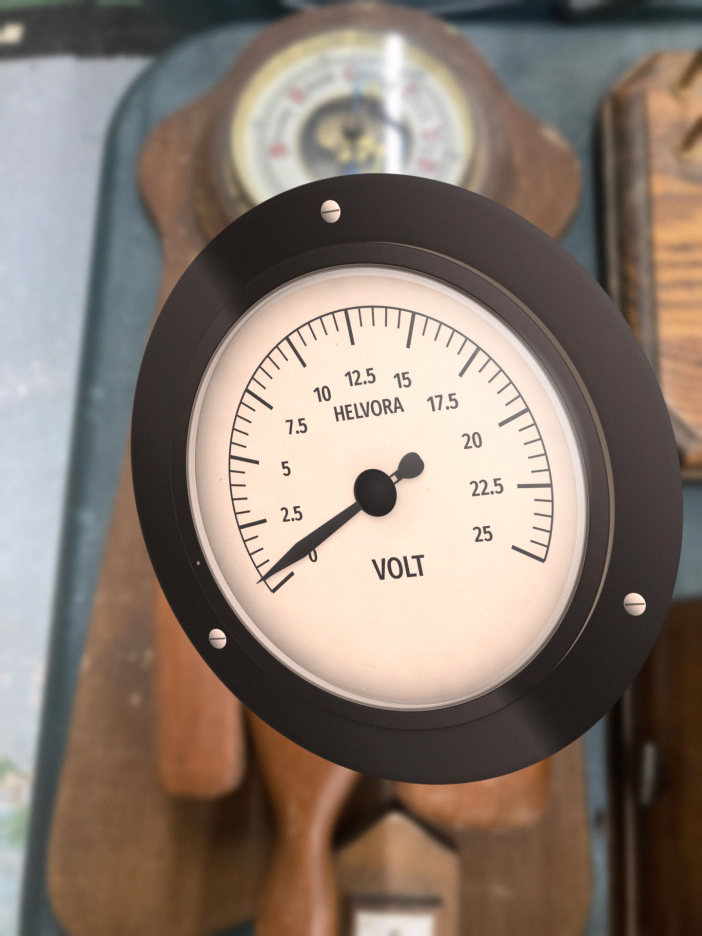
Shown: 0.5 V
